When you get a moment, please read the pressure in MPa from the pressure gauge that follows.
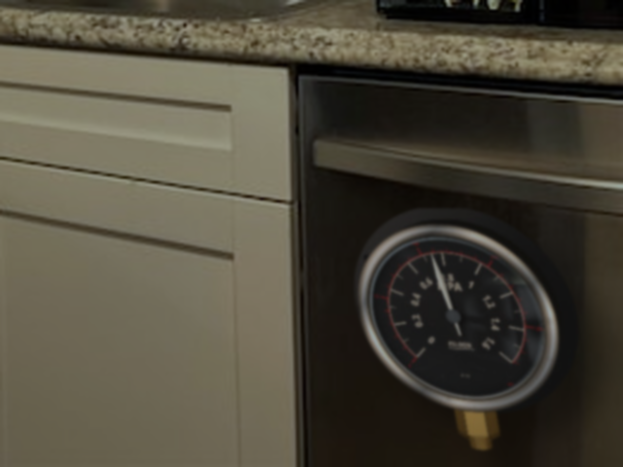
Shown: 0.75 MPa
